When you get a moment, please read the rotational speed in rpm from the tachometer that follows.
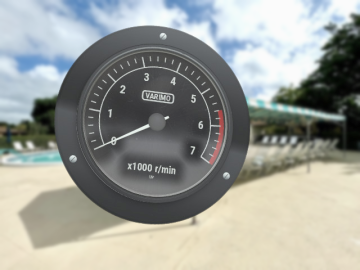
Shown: 0 rpm
